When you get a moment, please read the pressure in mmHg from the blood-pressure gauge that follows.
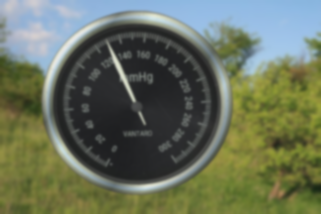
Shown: 130 mmHg
